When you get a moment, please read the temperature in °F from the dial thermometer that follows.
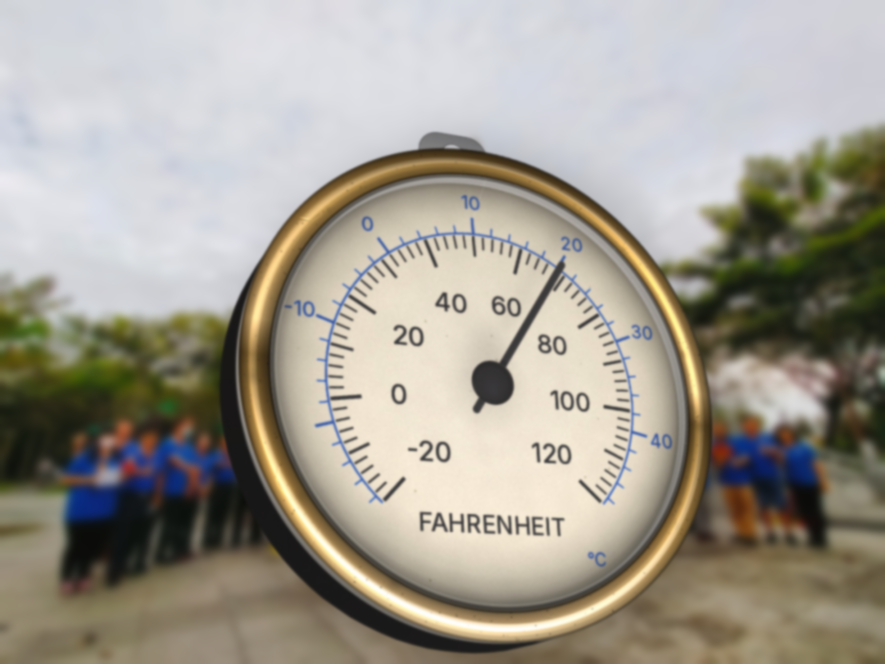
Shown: 68 °F
